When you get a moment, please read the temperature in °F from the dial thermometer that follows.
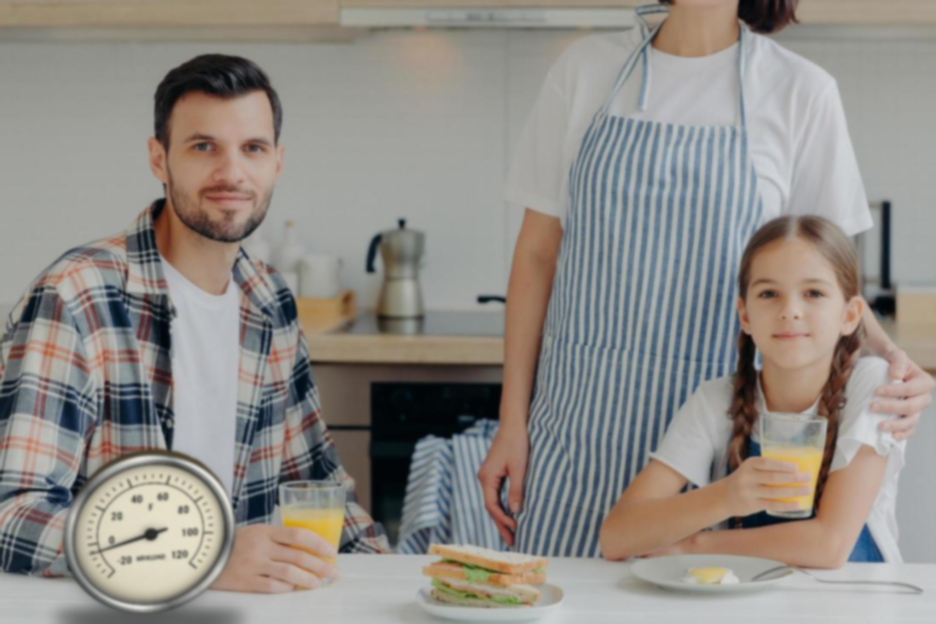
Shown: -4 °F
